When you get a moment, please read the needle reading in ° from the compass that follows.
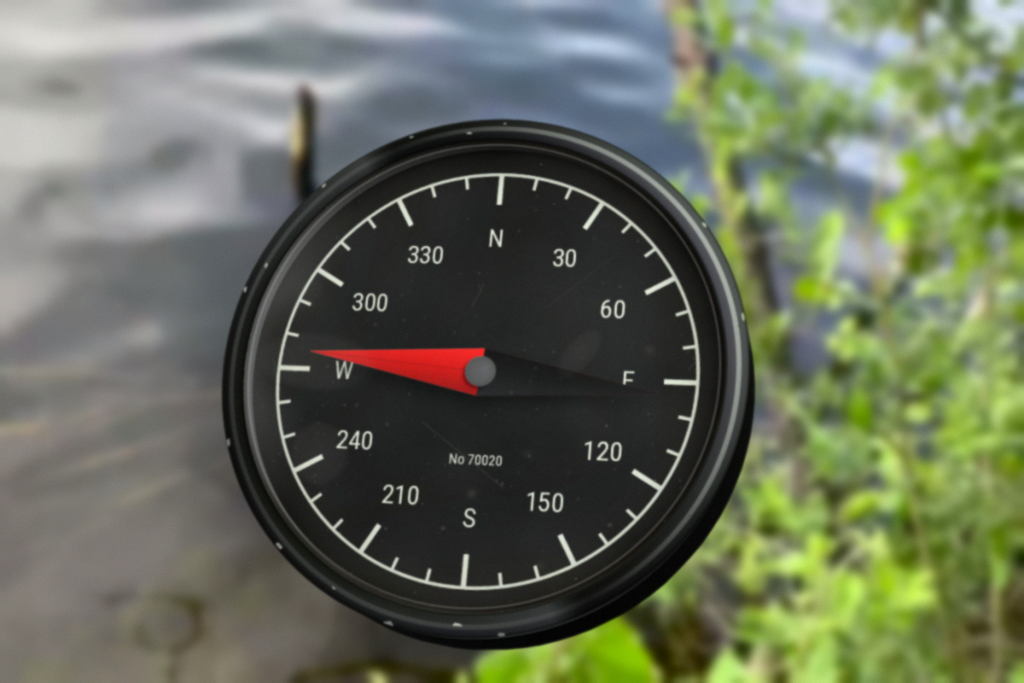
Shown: 275 °
